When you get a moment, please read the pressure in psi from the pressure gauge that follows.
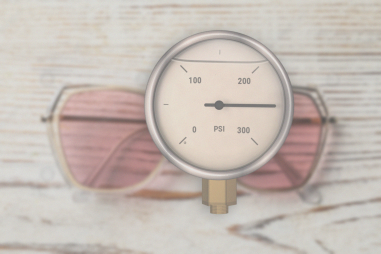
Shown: 250 psi
